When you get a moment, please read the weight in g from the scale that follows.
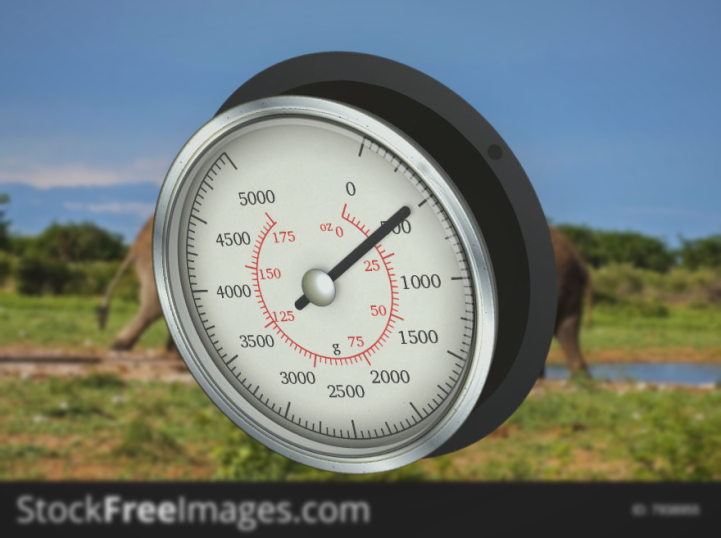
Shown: 475 g
